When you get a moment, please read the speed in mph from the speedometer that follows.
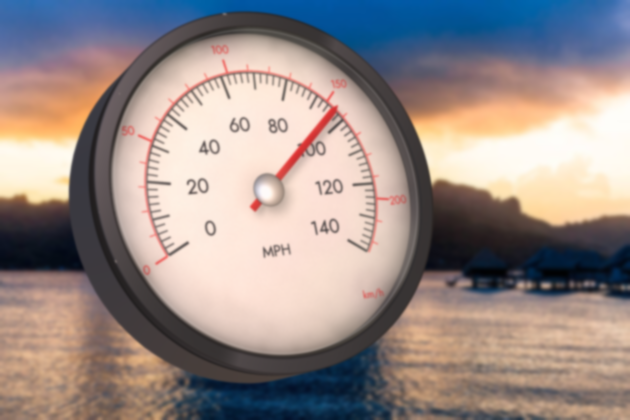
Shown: 96 mph
